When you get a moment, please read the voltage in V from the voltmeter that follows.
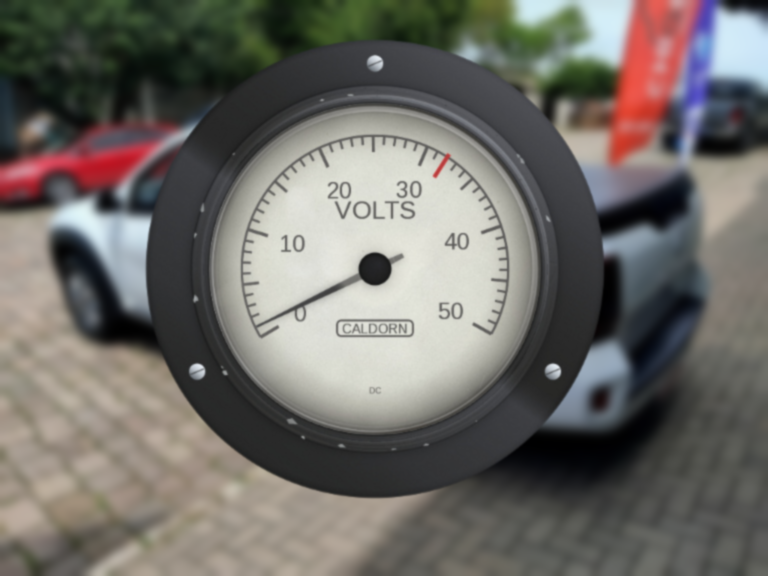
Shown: 1 V
